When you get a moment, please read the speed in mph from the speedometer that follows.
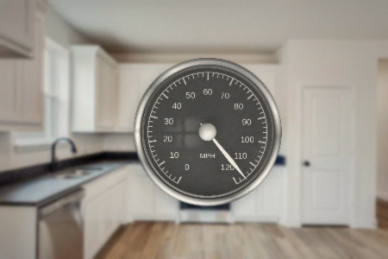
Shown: 116 mph
